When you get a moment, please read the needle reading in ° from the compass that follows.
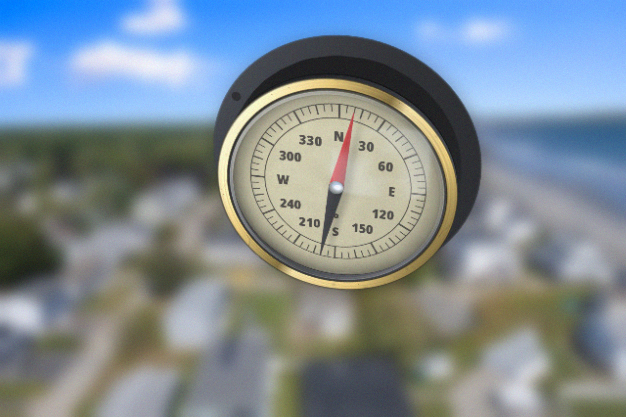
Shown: 10 °
